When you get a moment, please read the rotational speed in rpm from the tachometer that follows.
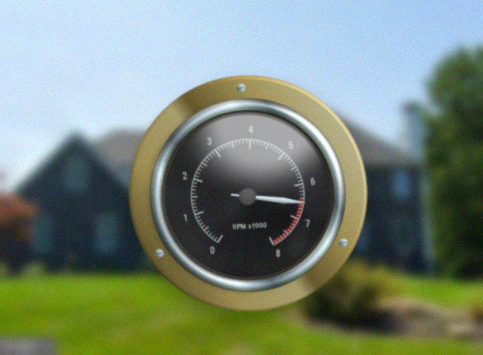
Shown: 6500 rpm
